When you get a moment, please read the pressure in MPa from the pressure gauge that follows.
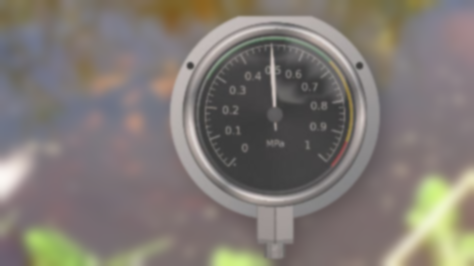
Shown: 0.5 MPa
